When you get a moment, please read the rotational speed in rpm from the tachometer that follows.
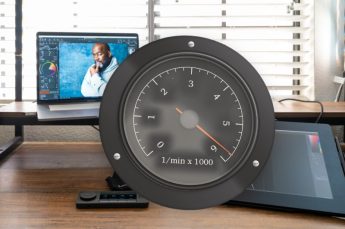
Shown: 5800 rpm
